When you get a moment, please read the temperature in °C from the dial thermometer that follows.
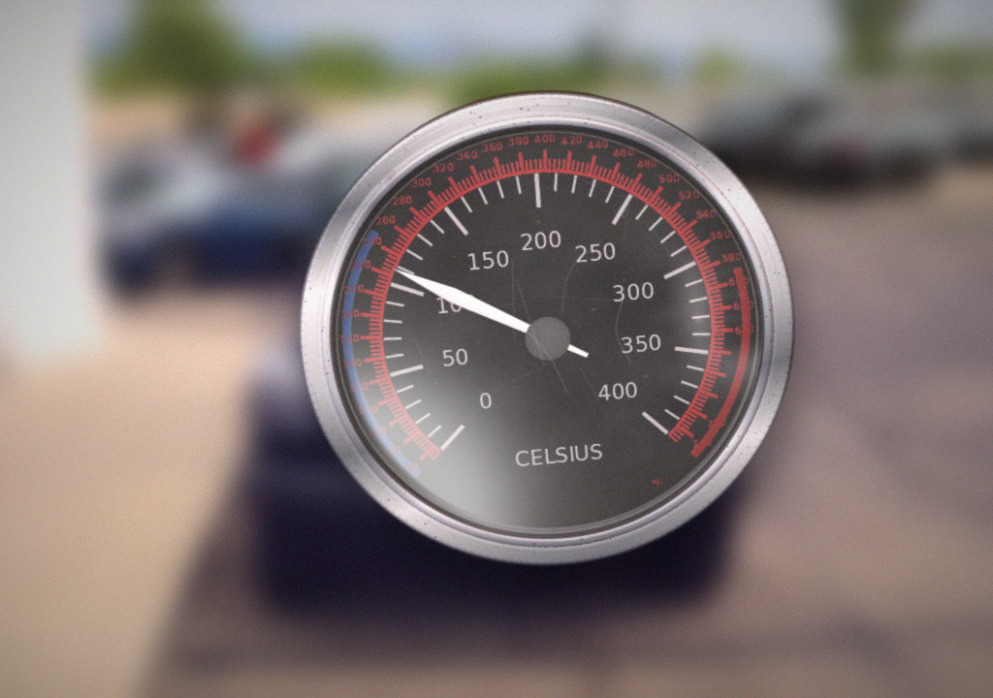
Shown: 110 °C
